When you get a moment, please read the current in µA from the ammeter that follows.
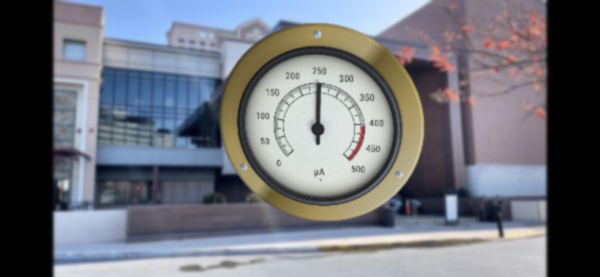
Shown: 250 µA
